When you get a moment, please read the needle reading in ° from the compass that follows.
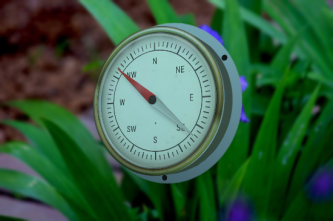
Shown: 310 °
